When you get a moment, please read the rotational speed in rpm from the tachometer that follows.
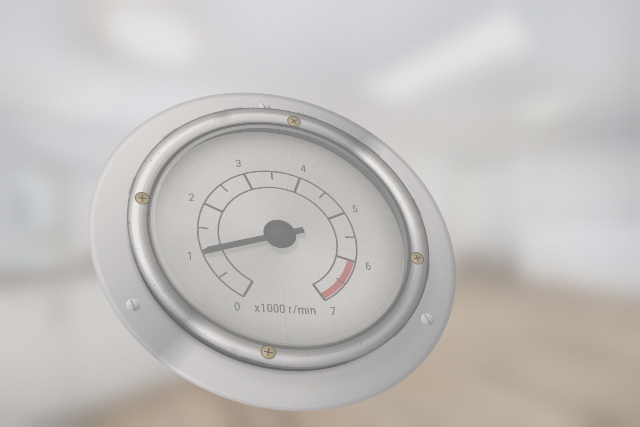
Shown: 1000 rpm
